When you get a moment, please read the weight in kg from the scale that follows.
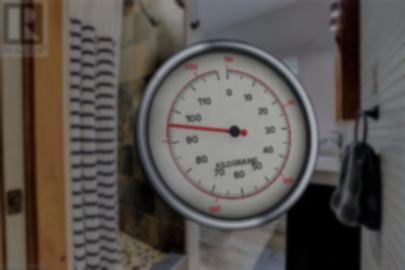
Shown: 95 kg
